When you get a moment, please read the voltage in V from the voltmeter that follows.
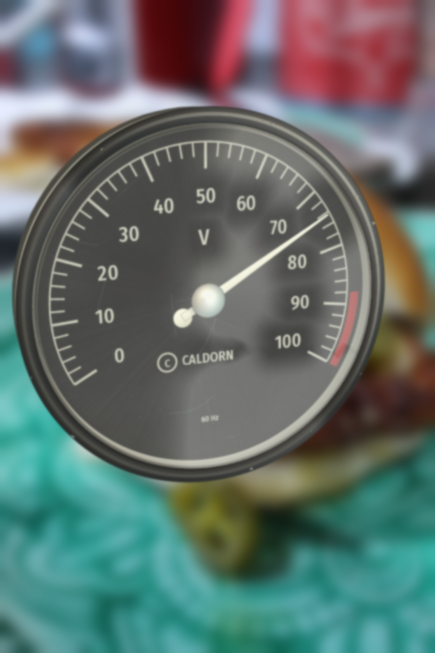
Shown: 74 V
